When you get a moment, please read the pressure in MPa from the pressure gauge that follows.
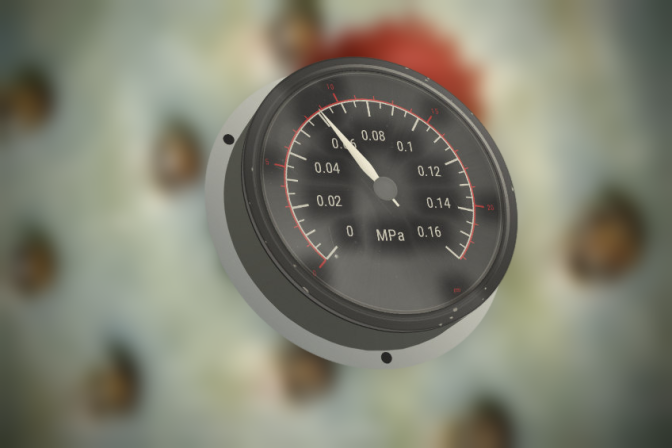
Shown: 0.06 MPa
